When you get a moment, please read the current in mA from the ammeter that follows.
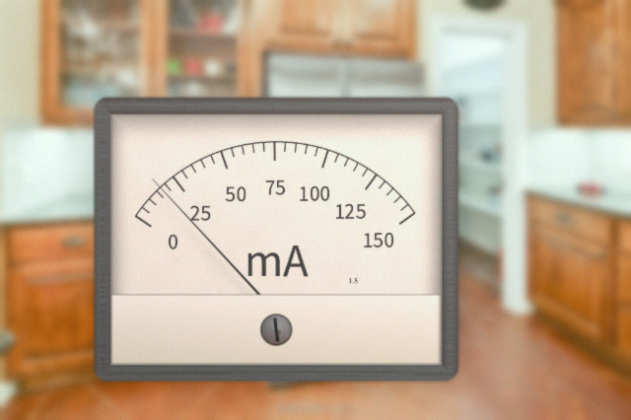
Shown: 17.5 mA
